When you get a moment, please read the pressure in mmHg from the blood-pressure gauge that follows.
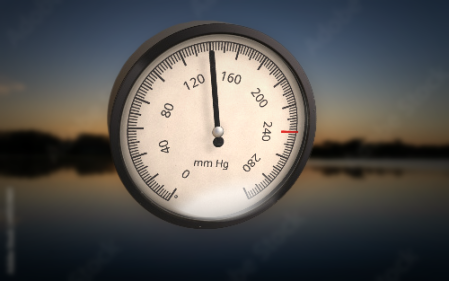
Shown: 140 mmHg
